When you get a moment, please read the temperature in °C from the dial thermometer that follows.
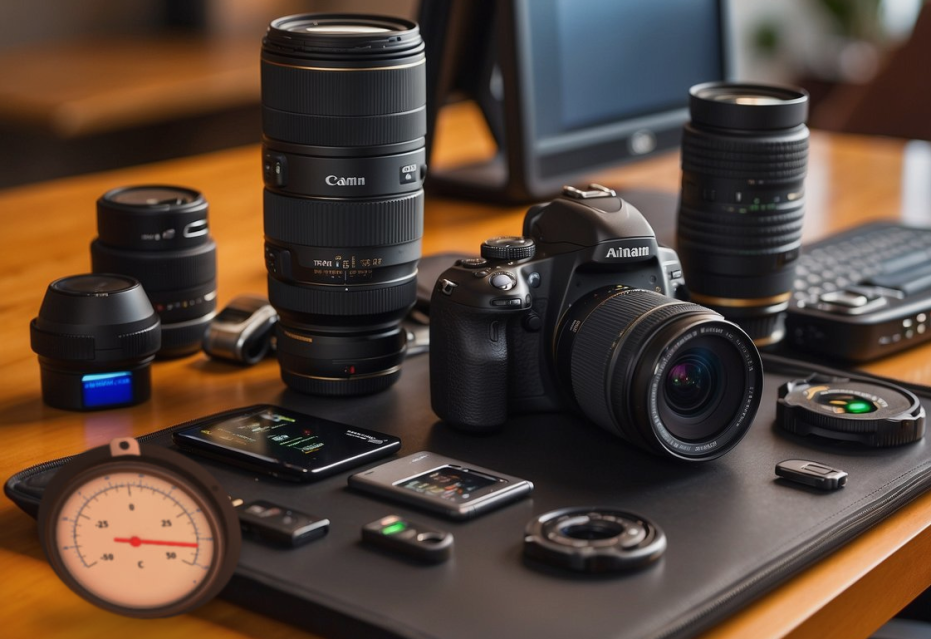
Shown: 40 °C
